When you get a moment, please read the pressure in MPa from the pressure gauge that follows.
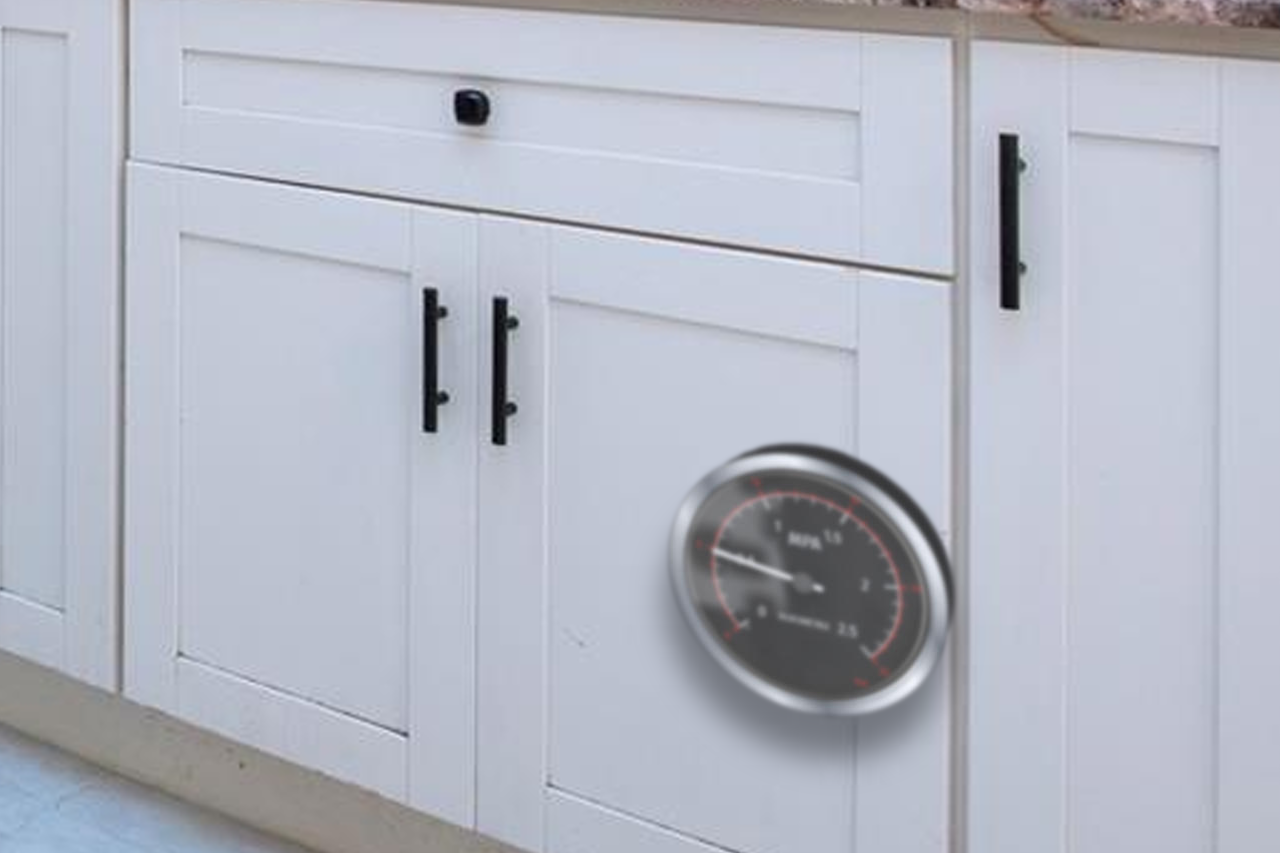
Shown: 0.5 MPa
